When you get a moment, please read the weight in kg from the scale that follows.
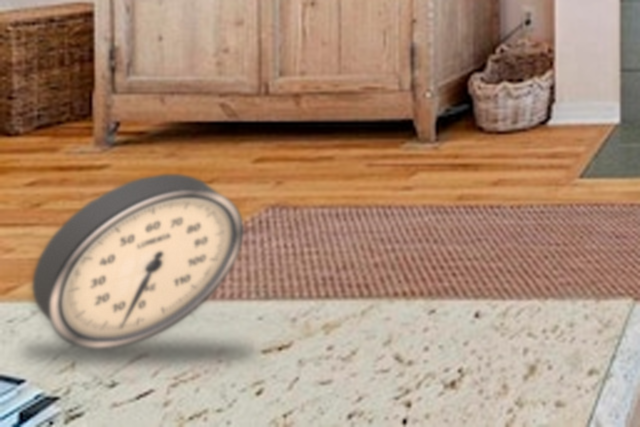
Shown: 5 kg
